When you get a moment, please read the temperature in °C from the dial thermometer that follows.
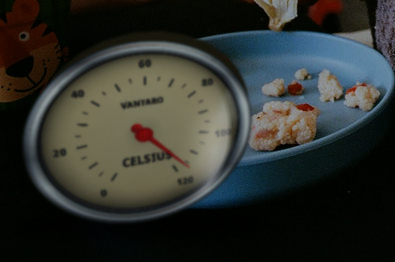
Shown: 115 °C
